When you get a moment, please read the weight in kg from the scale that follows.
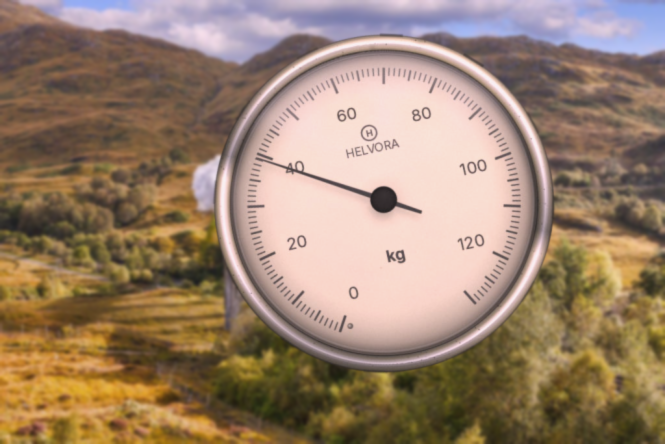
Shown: 39 kg
